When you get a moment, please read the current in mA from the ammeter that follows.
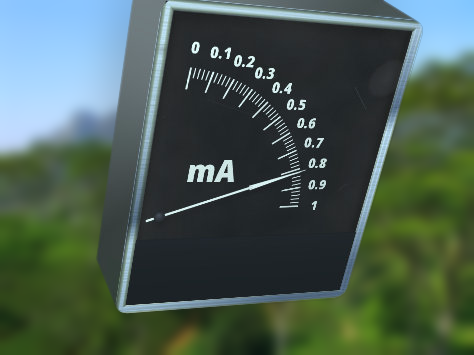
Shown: 0.8 mA
